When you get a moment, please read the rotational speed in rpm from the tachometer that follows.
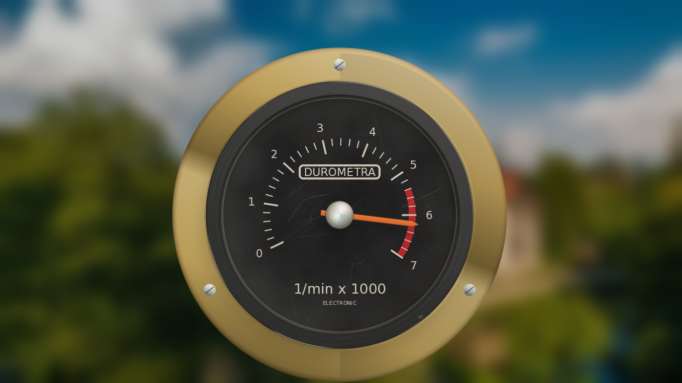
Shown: 6200 rpm
